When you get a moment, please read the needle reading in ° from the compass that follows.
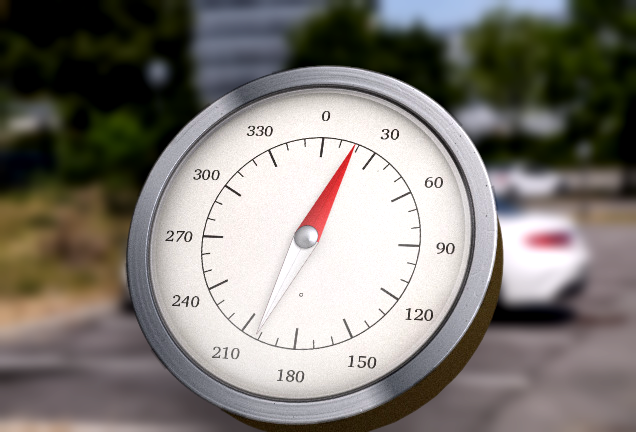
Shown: 20 °
